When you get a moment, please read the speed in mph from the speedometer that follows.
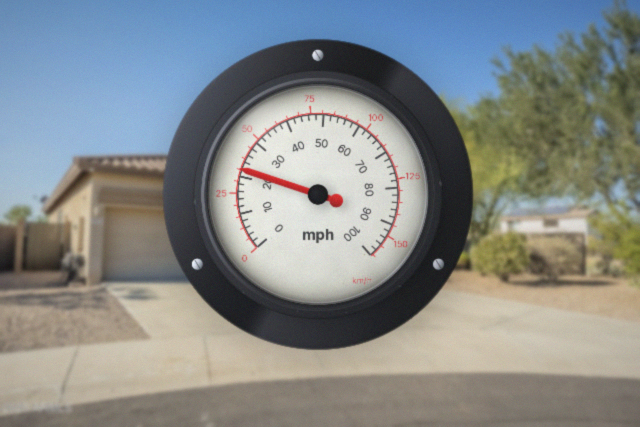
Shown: 22 mph
